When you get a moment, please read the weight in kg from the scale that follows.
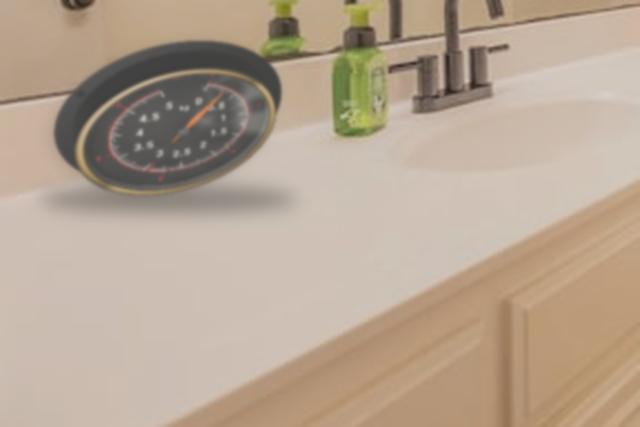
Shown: 0.25 kg
